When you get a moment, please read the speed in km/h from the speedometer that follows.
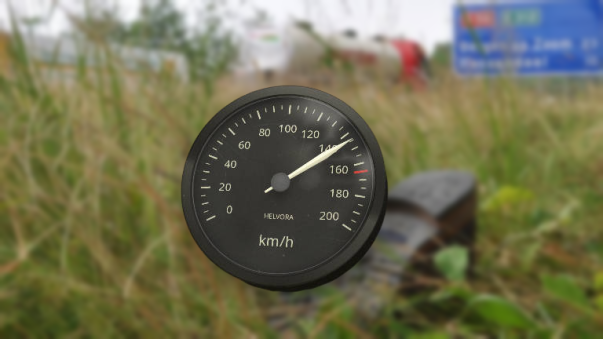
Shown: 145 km/h
